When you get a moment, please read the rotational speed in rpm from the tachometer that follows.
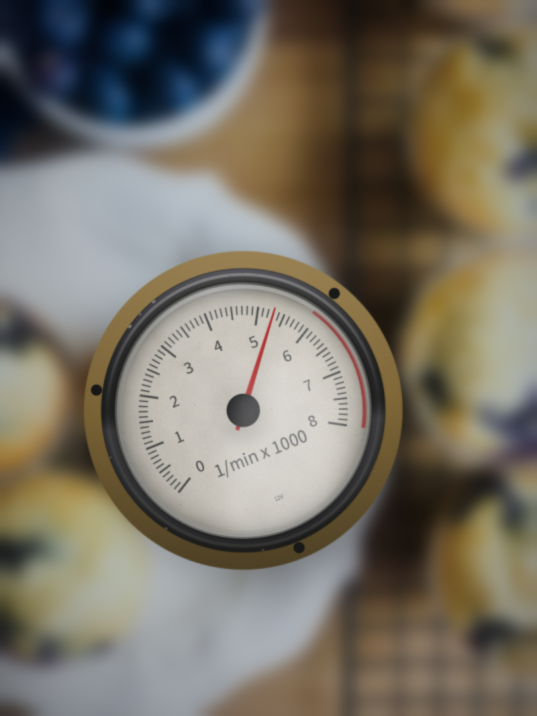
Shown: 5300 rpm
